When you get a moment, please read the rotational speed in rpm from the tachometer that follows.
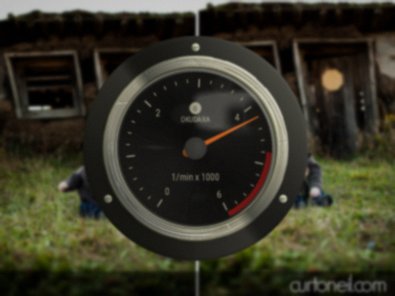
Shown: 4200 rpm
